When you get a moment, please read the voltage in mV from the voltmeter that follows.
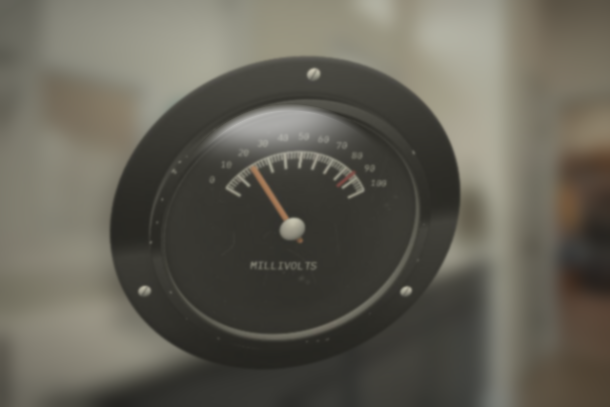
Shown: 20 mV
